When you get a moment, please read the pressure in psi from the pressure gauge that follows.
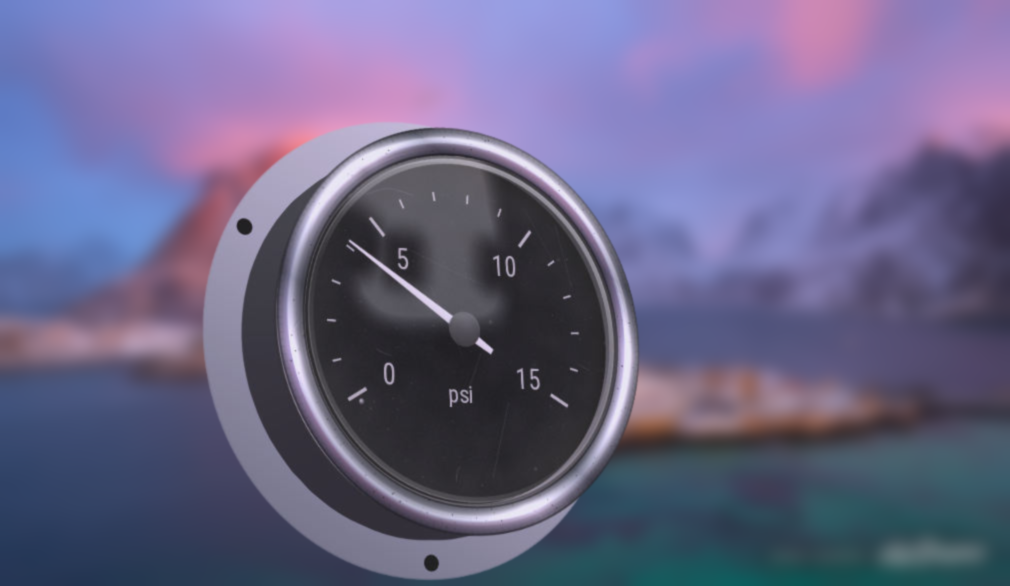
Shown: 4 psi
